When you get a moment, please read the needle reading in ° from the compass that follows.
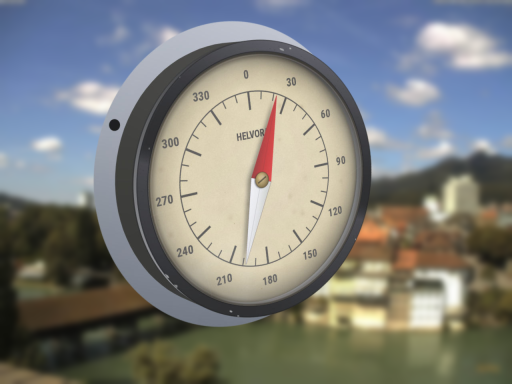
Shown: 20 °
